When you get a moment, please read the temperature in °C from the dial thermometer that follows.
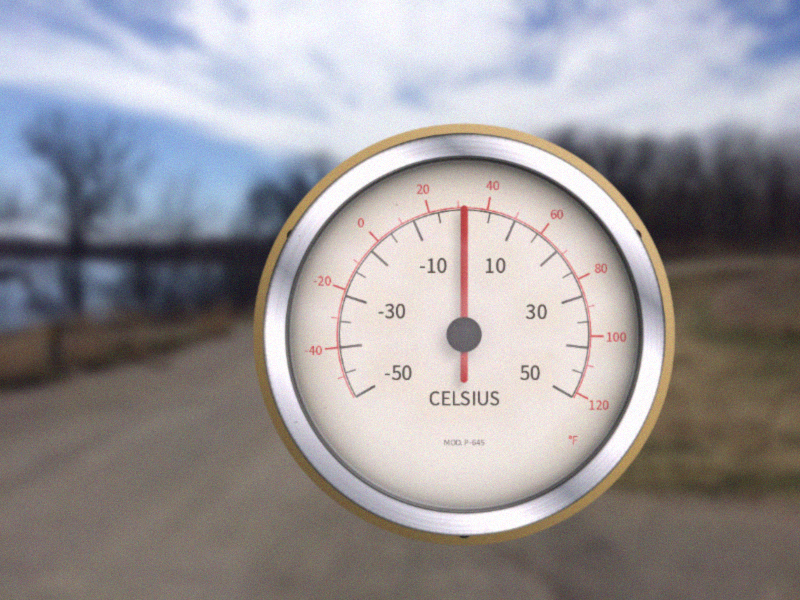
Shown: 0 °C
